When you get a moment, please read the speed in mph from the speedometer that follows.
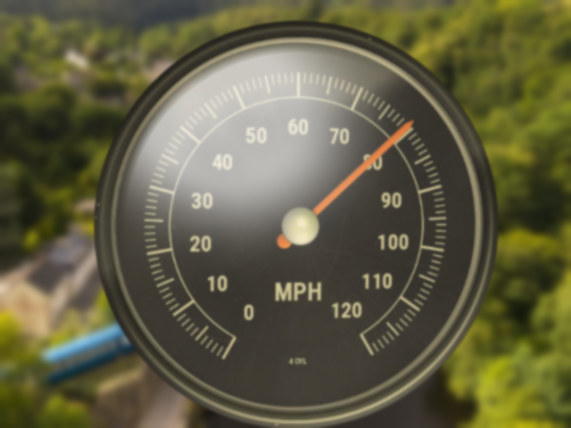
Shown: 79 mph
